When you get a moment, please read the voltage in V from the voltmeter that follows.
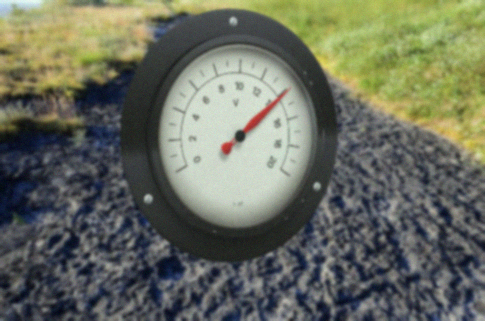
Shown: 14 V
